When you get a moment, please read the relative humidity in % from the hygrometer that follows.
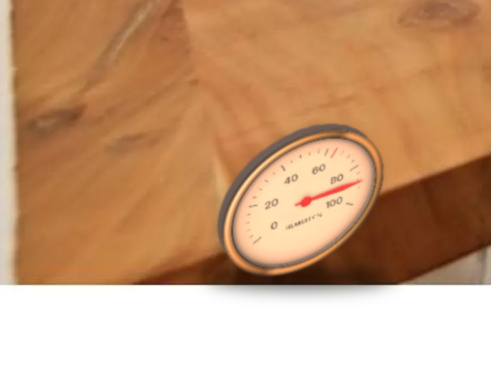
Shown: 88 %
